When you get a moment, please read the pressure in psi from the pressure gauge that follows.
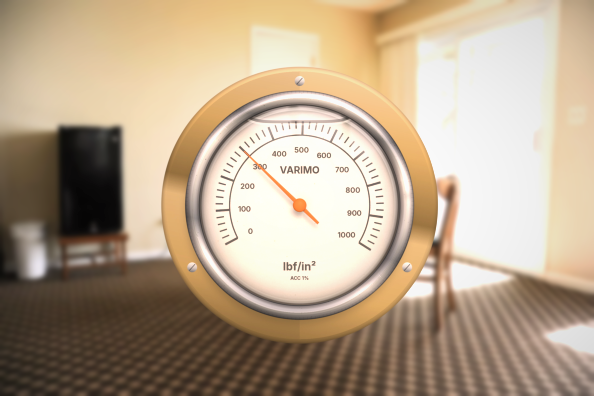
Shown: 300 psi
